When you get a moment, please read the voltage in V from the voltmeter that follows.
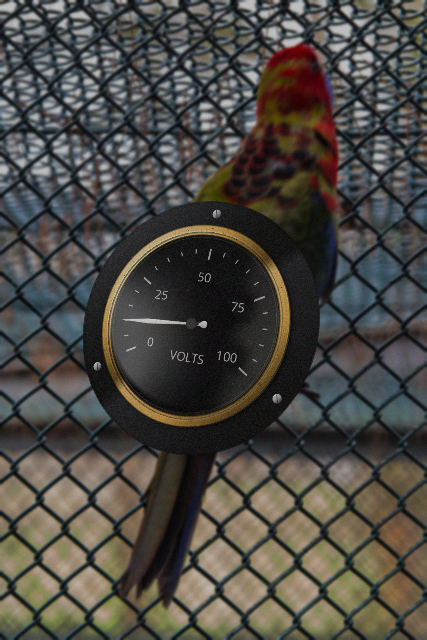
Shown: 10 V
